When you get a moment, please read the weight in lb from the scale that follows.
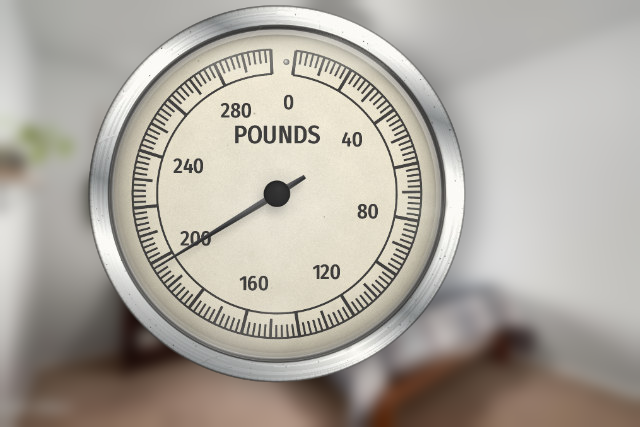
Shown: 198 lb
